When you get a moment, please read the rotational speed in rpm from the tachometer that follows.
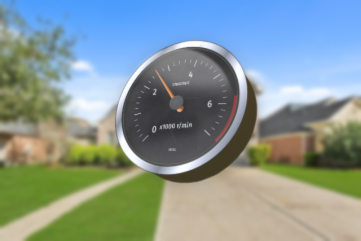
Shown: 2600 rpm
